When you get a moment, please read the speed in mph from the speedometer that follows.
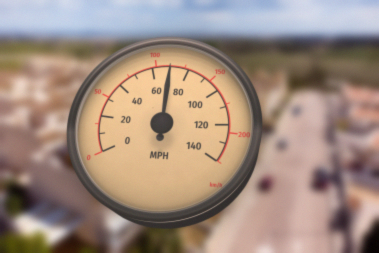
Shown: 70 mph
